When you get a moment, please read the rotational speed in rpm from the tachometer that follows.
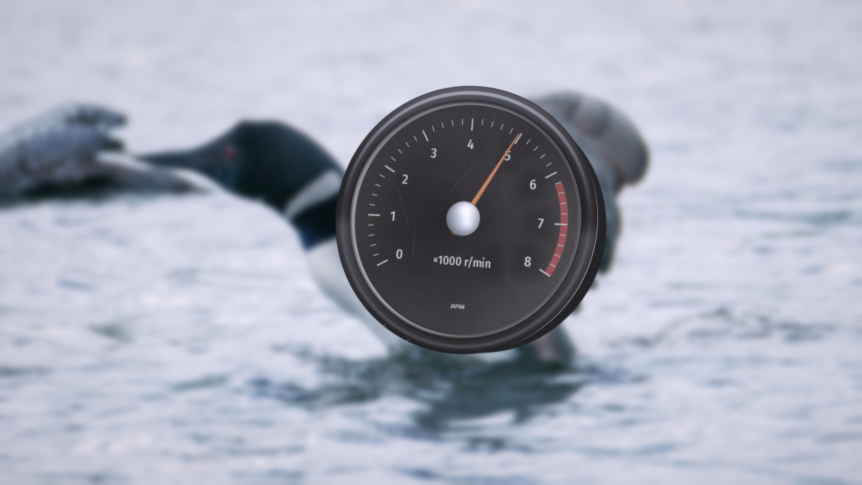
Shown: 5000 rpm
